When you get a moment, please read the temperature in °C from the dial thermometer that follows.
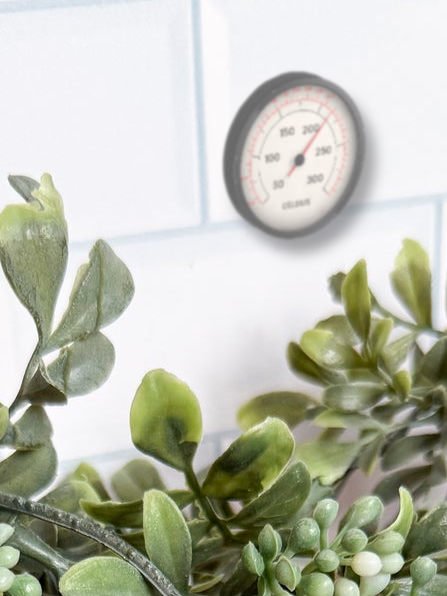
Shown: 212.5 °C
